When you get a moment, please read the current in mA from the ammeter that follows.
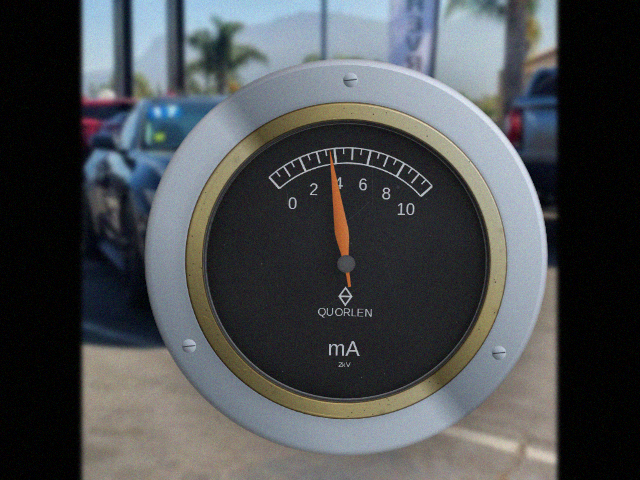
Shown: 3.75 mA
